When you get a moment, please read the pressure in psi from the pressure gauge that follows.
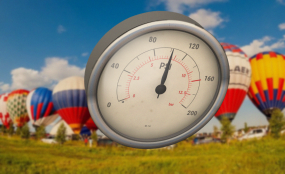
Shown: 100 psi
